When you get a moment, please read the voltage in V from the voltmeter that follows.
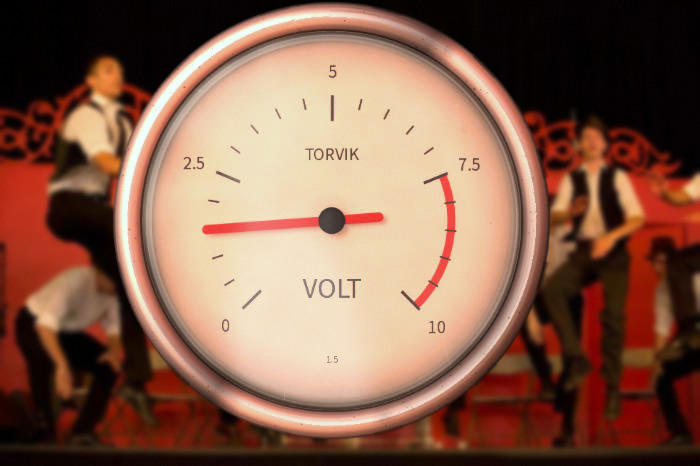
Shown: 1.5 V
